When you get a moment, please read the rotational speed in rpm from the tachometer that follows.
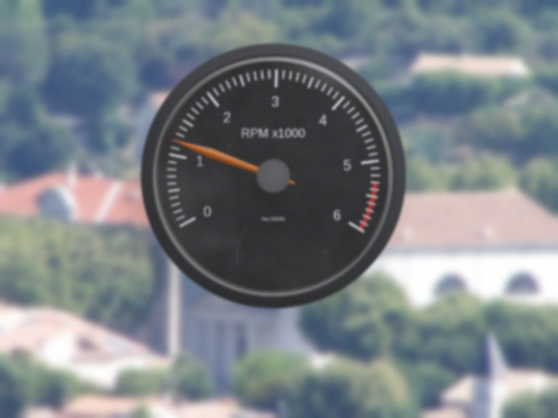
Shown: 1200 rpm
